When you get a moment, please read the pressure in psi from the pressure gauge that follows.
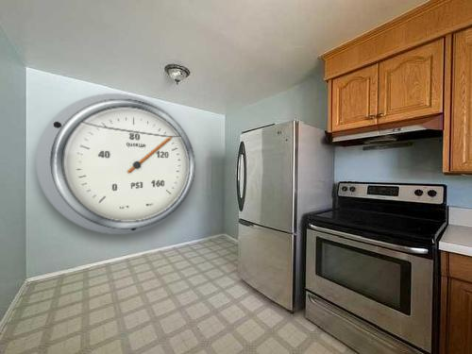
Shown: 110 psi
